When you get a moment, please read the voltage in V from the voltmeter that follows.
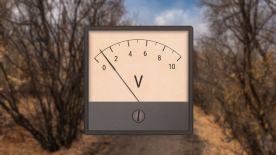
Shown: 1 V
